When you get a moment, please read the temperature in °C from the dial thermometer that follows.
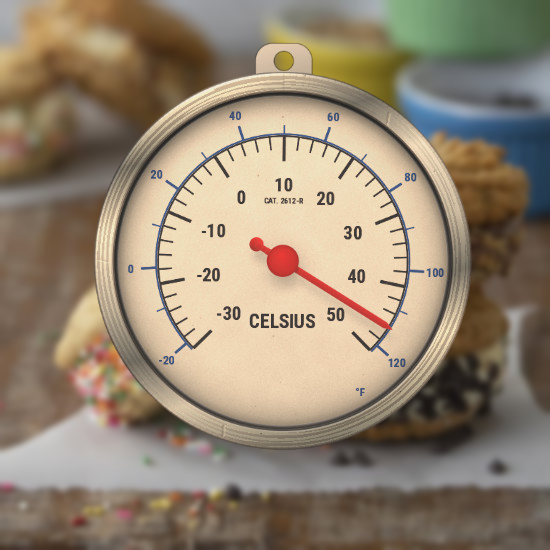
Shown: 46 °C
